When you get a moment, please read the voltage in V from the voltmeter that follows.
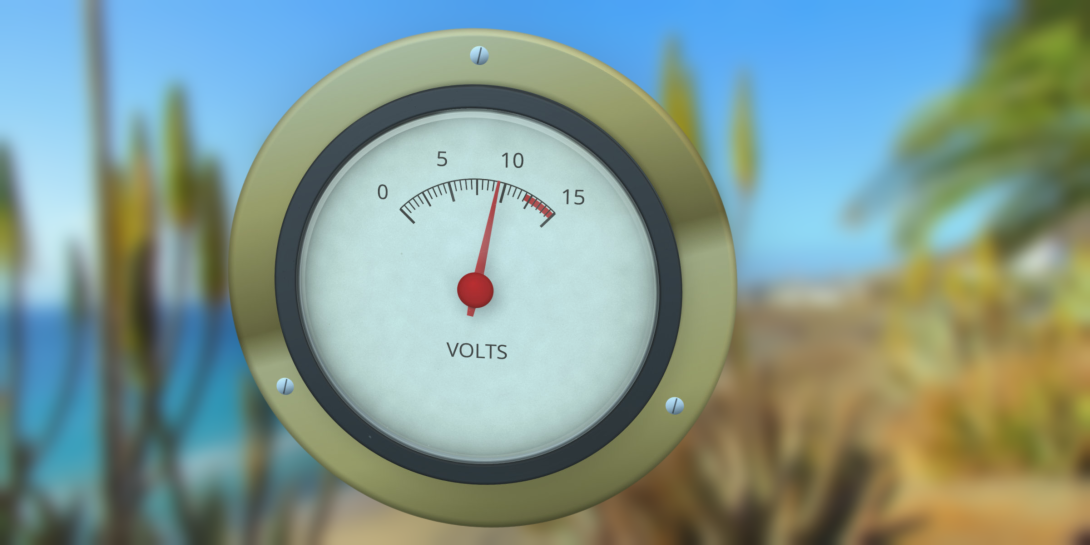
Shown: 9.5 V
